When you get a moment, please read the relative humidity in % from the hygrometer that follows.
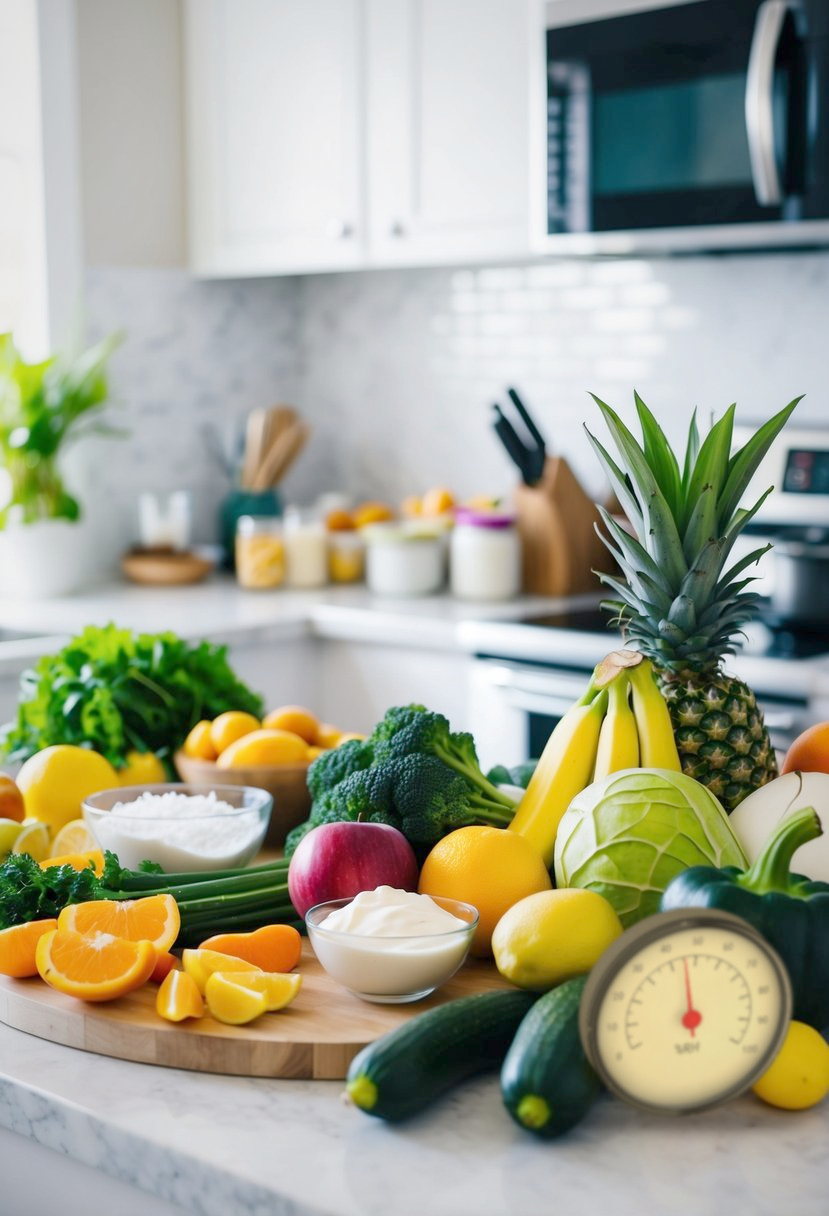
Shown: 45 %
